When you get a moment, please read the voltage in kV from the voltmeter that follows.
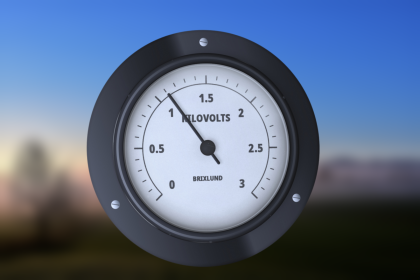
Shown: 1.1 kV
